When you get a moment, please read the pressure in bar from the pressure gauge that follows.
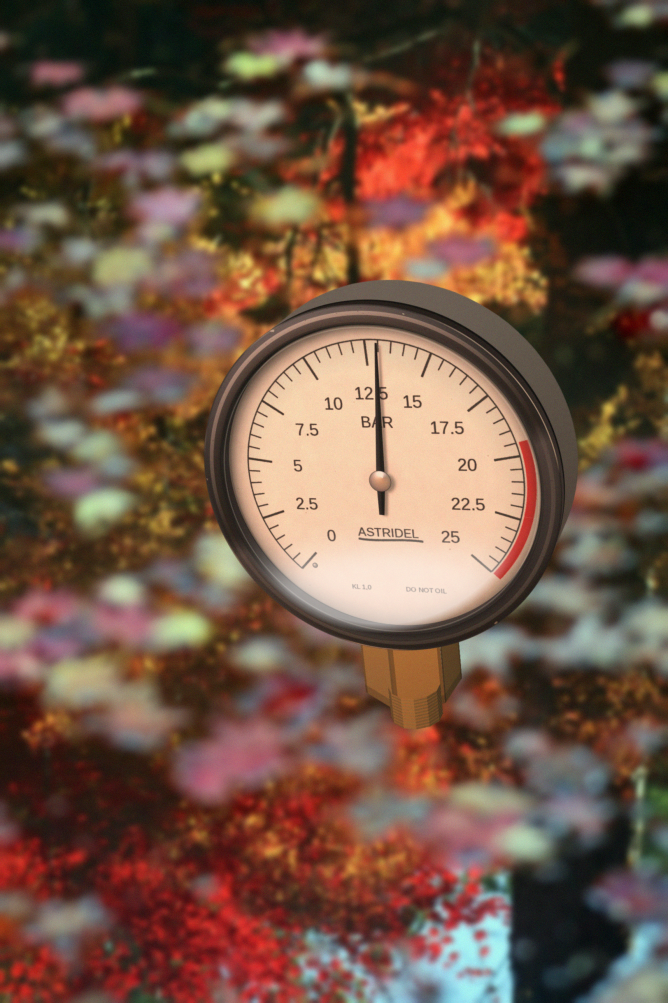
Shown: 13 bar
